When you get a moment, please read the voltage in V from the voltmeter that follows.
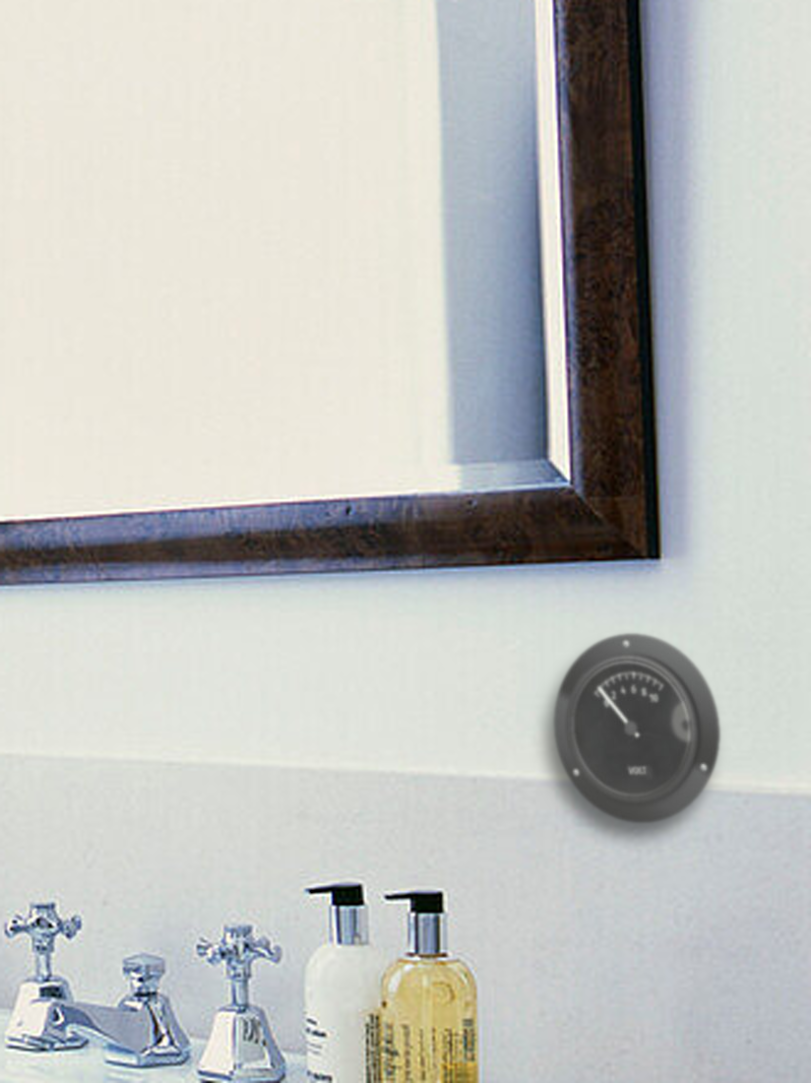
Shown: 1 V
